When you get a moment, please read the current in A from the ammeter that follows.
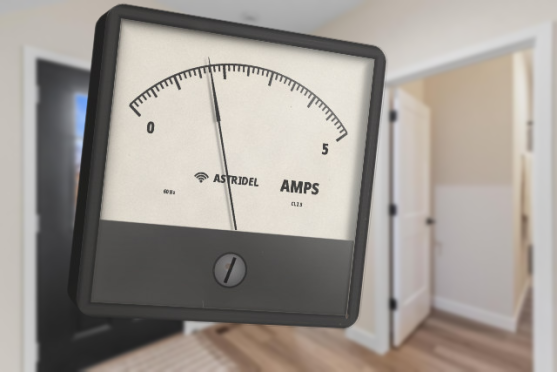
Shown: 1.7 A
